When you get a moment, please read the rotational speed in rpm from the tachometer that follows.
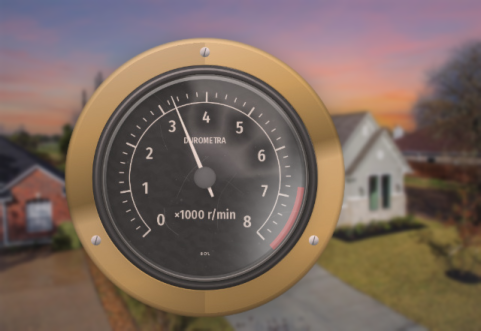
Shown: 3300 rpm
